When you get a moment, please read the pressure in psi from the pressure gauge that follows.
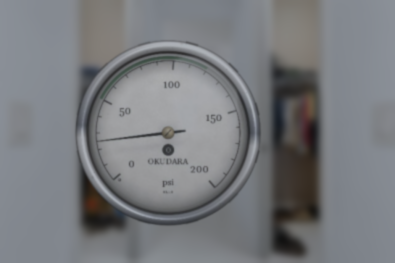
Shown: 25 psi
